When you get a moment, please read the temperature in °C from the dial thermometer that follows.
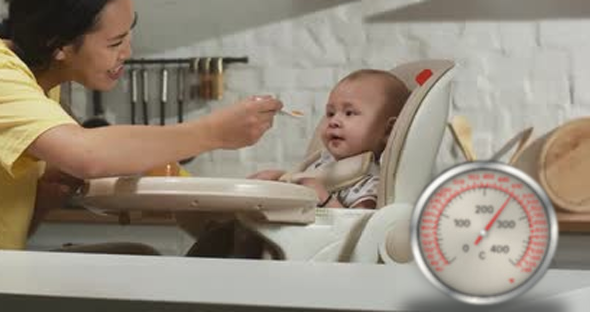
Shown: 250 °C
